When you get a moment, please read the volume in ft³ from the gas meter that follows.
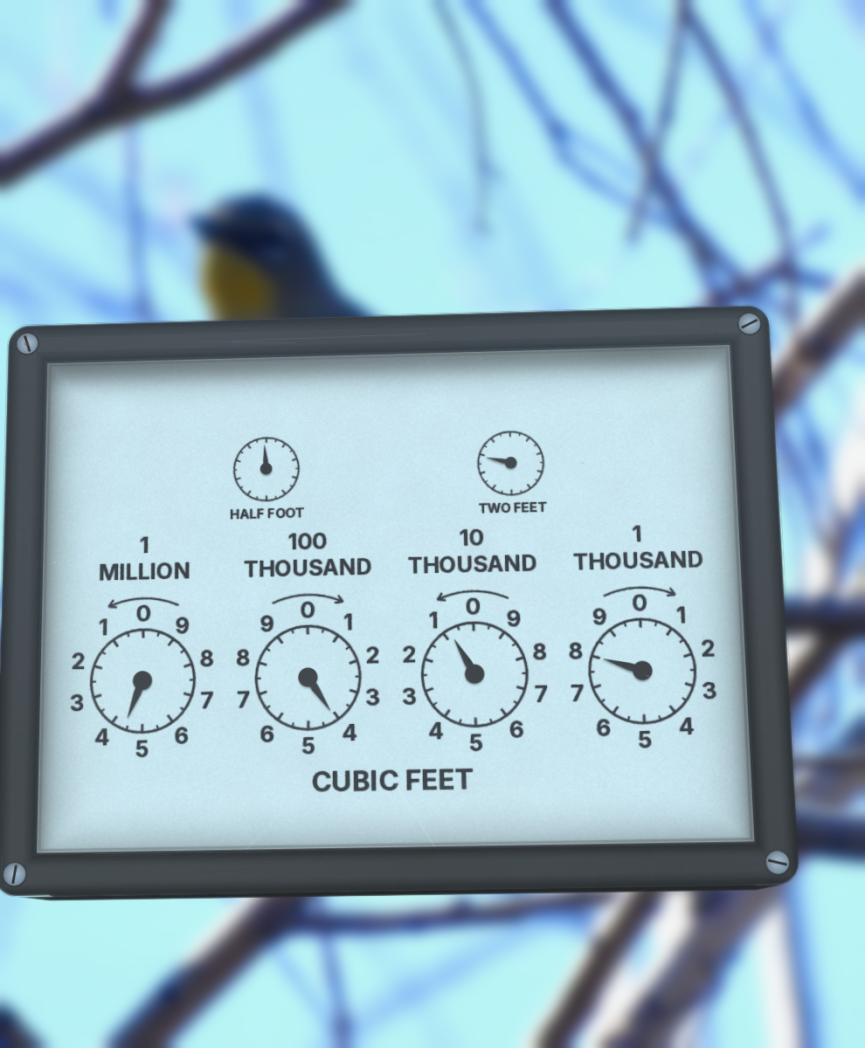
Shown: 440800 ft³
